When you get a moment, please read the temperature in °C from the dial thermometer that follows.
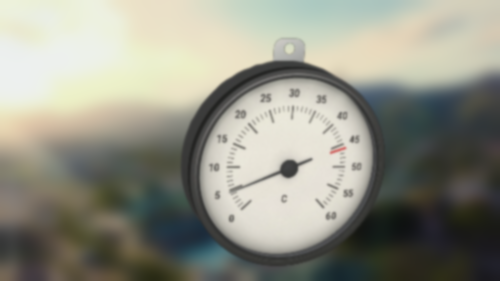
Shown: 5 °C
